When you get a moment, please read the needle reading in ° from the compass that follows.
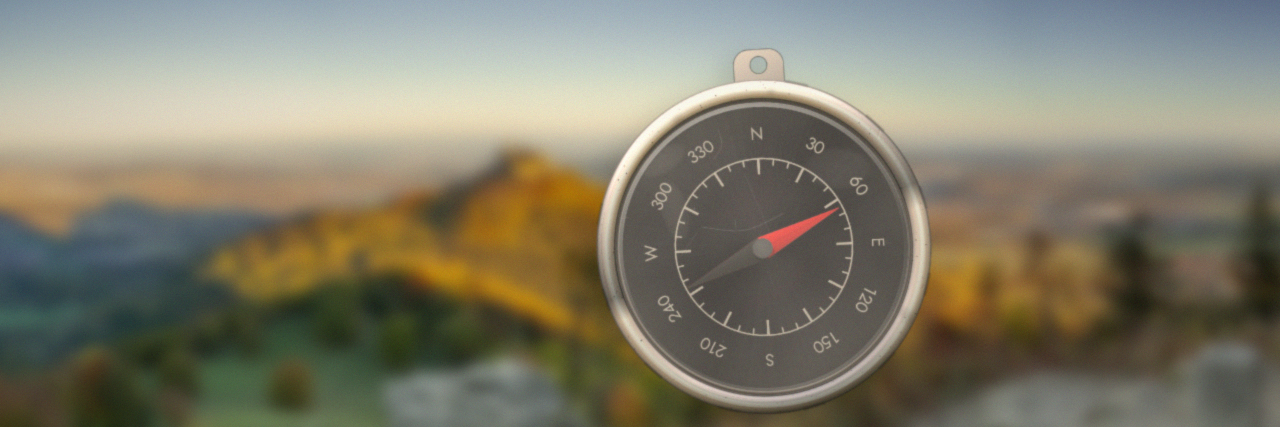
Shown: 65 °
